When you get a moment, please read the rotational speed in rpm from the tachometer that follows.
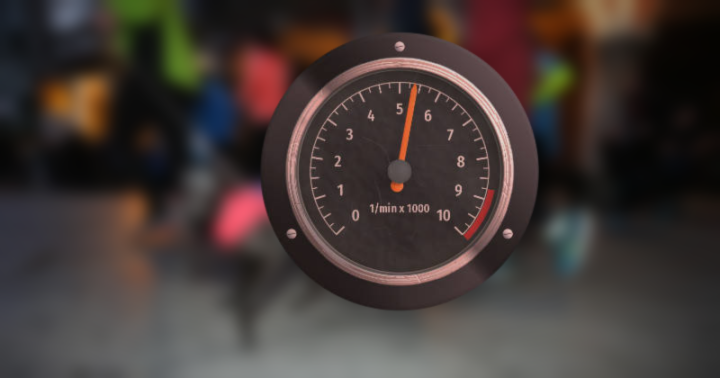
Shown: 5375 rpm
